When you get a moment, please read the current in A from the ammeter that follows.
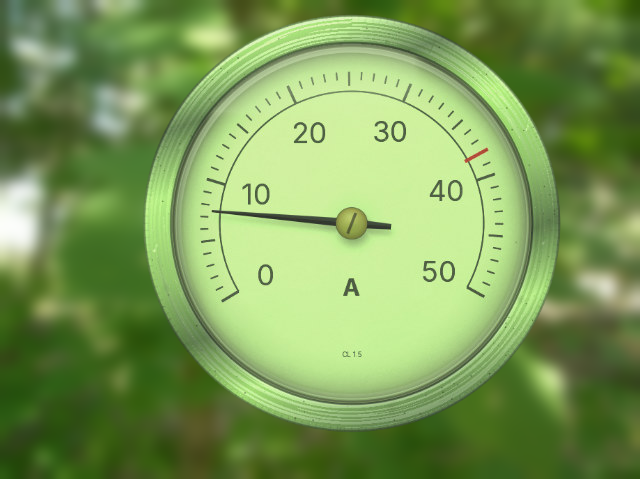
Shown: 7.5 A
